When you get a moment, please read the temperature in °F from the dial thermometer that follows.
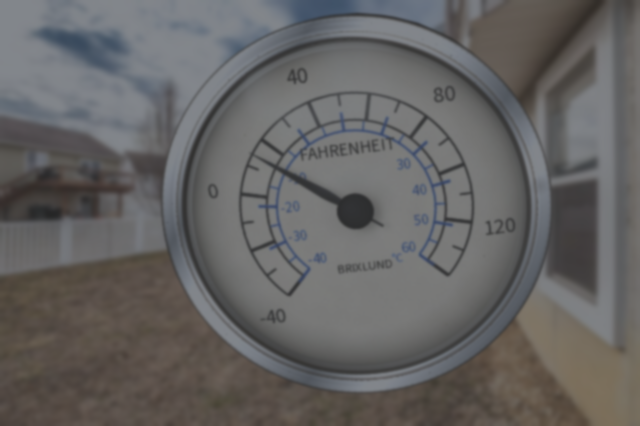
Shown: 15 °F
